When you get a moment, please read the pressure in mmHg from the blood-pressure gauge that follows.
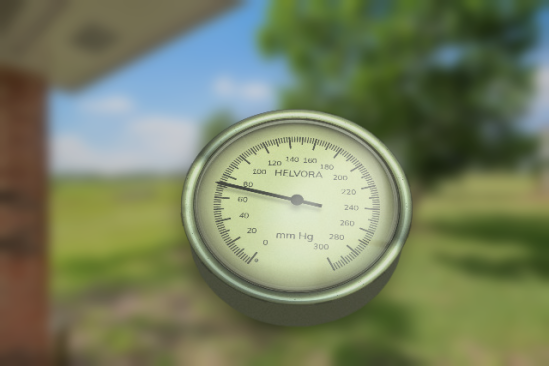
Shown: 70 mmHg
